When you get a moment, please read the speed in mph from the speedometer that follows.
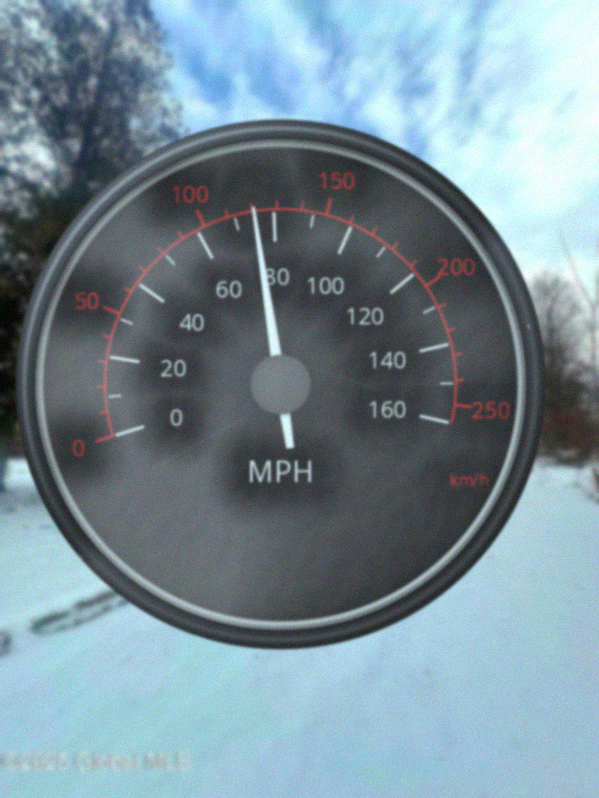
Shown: 75 mph
